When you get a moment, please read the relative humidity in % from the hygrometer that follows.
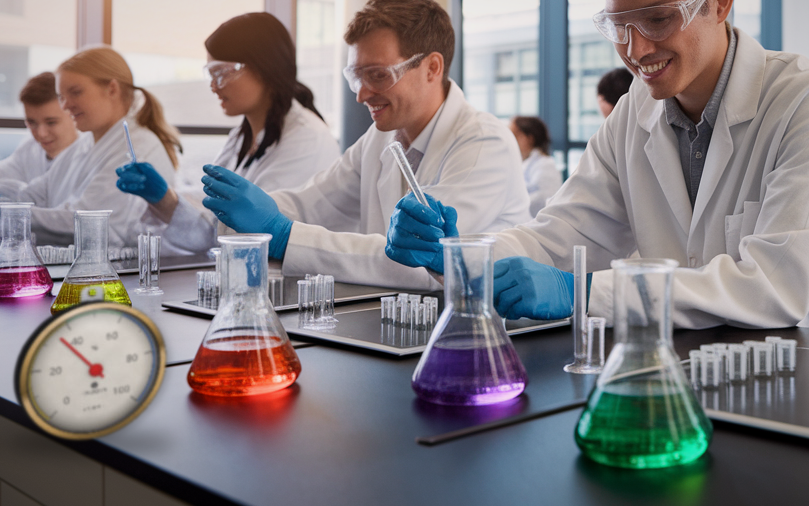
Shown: 35 %
